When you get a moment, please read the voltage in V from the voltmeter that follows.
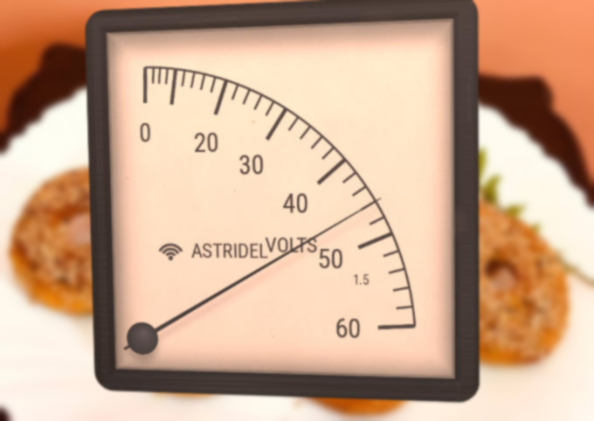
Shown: 46 V
